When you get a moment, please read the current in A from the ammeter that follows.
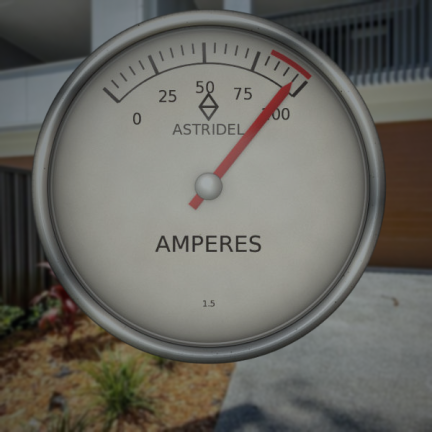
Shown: 95 A
